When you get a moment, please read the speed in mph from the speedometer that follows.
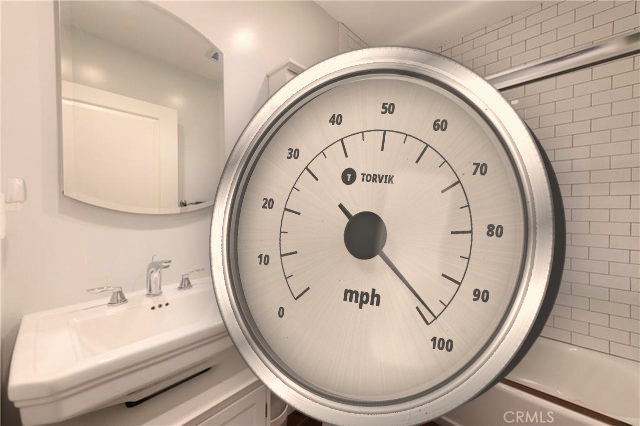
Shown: 97.5 mph
